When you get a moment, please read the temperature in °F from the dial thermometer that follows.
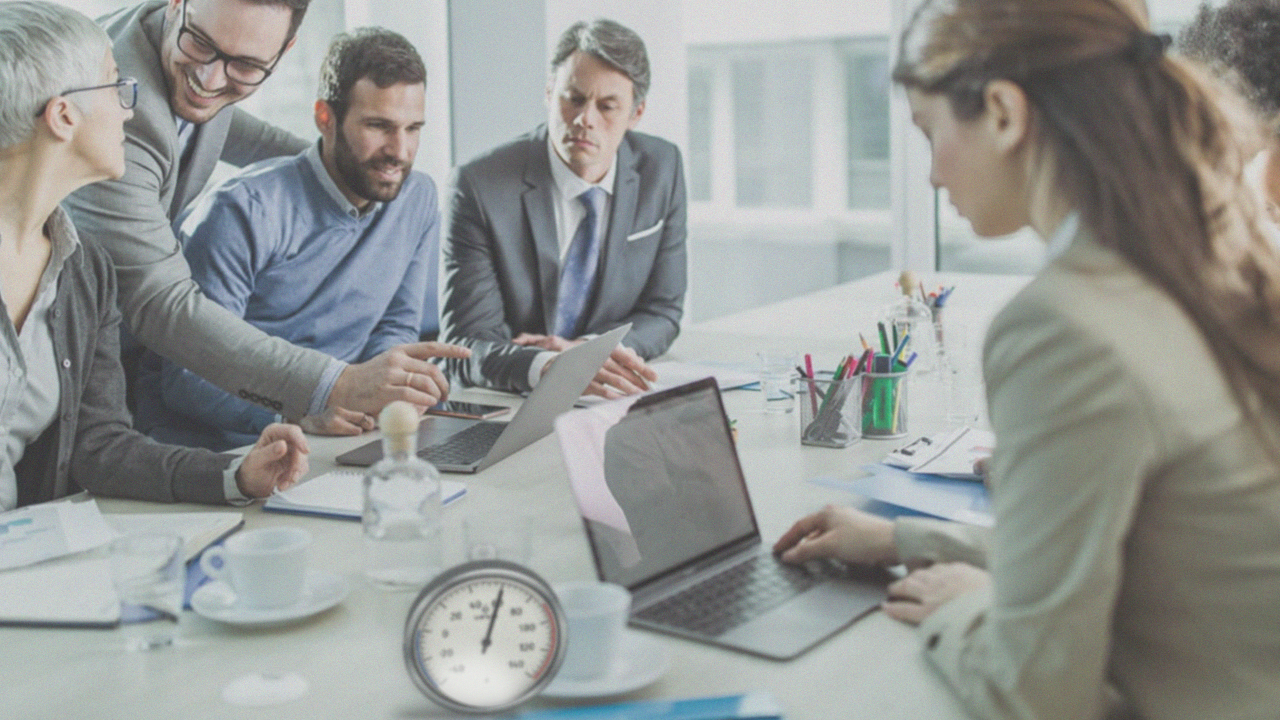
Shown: 60 °F
